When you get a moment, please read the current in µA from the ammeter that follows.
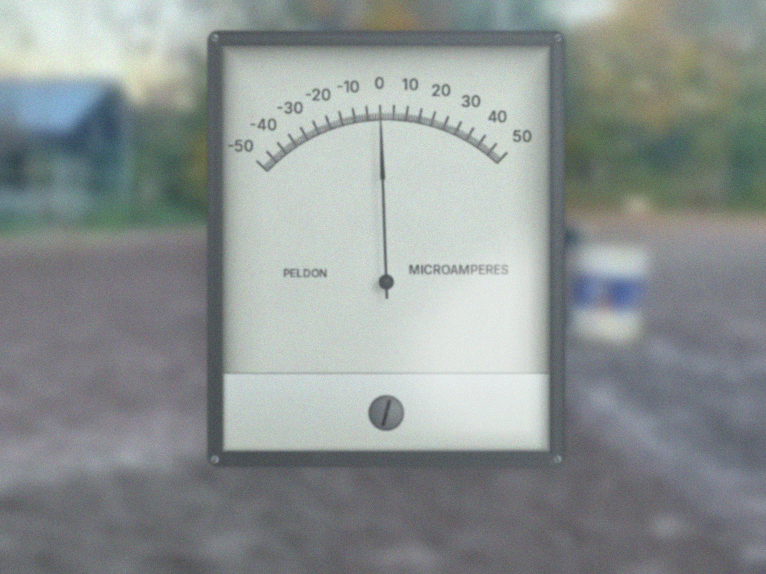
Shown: 0 µA
